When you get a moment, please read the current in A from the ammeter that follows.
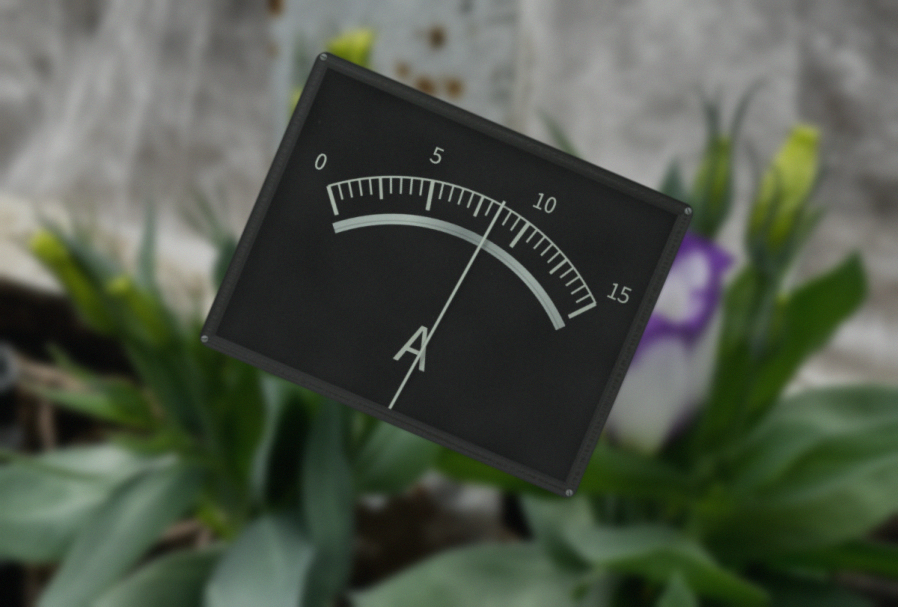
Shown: 8.5 A
